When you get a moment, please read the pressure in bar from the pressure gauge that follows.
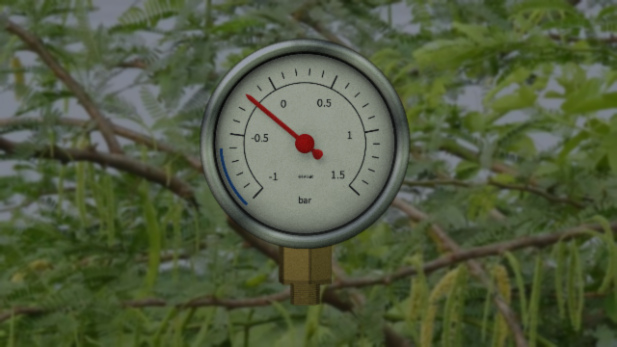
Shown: -0.2 bar
